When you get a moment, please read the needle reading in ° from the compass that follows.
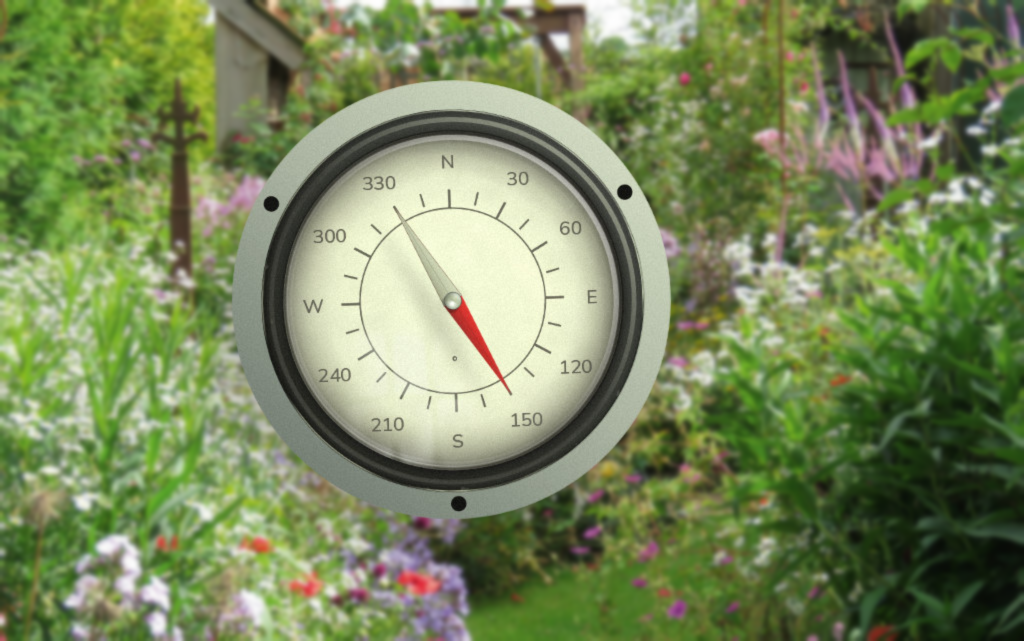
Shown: 150 °
